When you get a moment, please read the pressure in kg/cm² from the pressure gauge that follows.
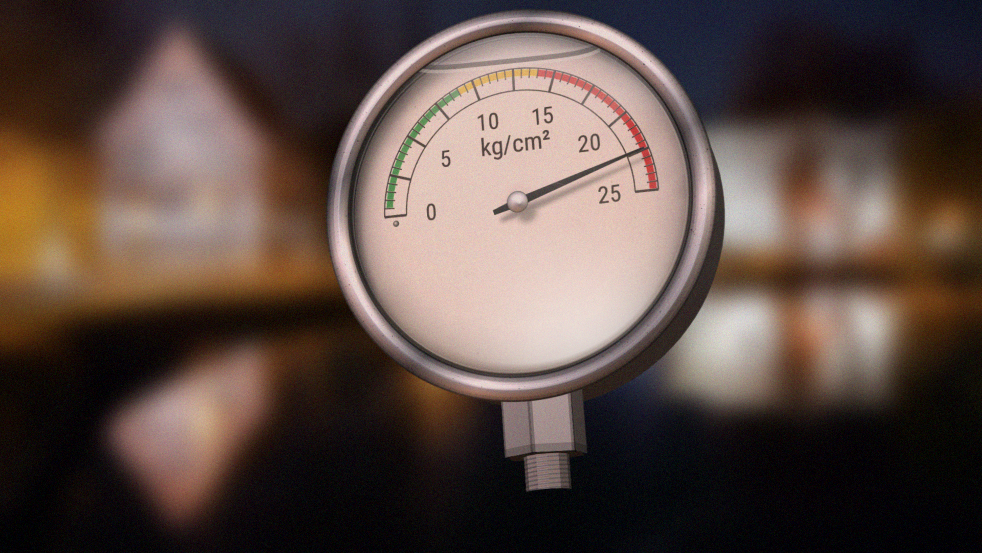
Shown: 22.5 kg/cm²
